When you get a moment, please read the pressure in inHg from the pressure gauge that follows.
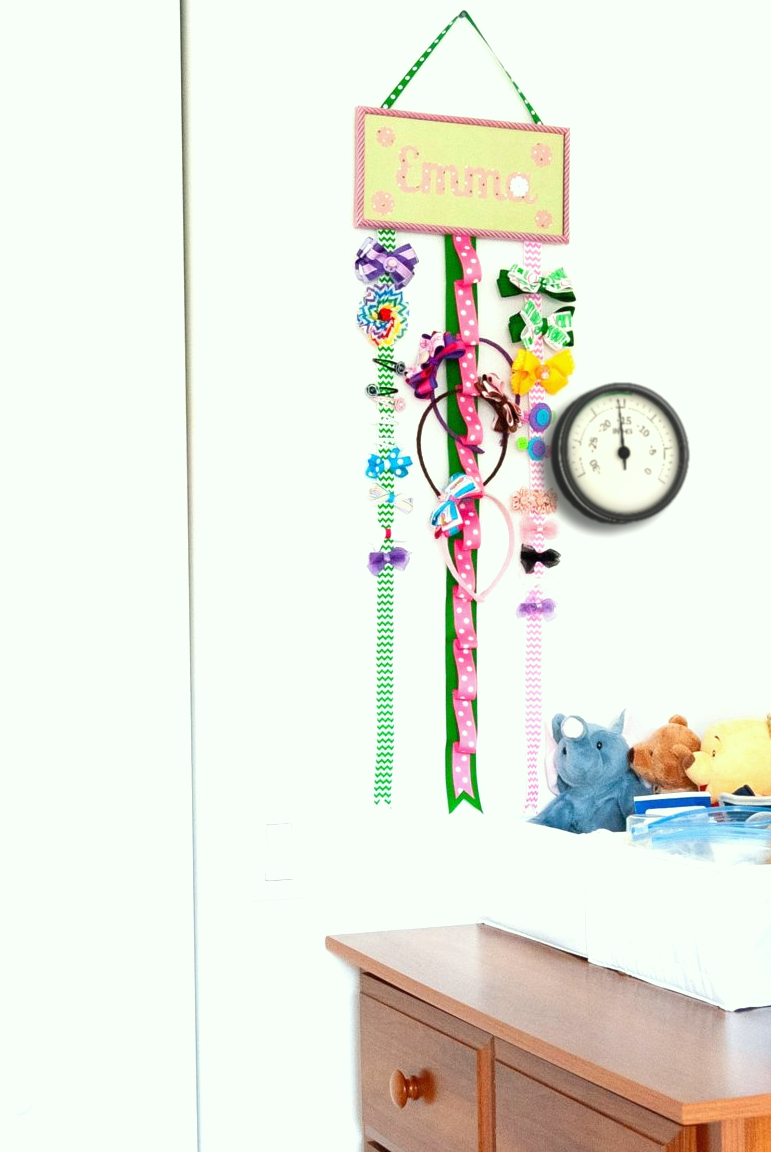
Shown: -16 inHg
